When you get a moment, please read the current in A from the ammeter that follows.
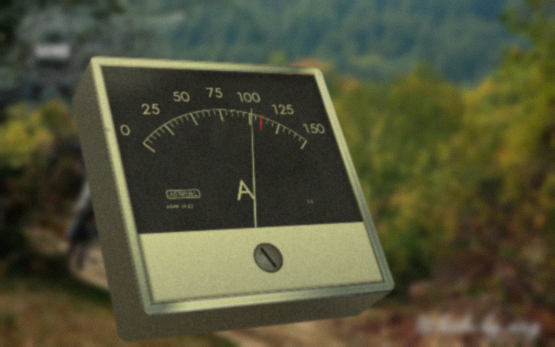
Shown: 100 A
